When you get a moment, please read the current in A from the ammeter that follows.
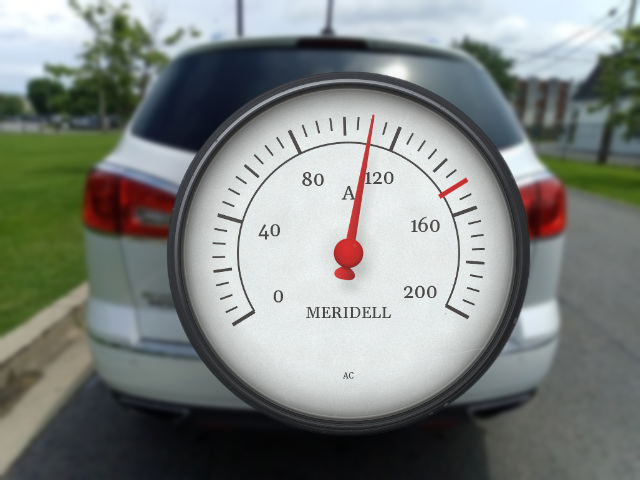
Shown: 110 A
